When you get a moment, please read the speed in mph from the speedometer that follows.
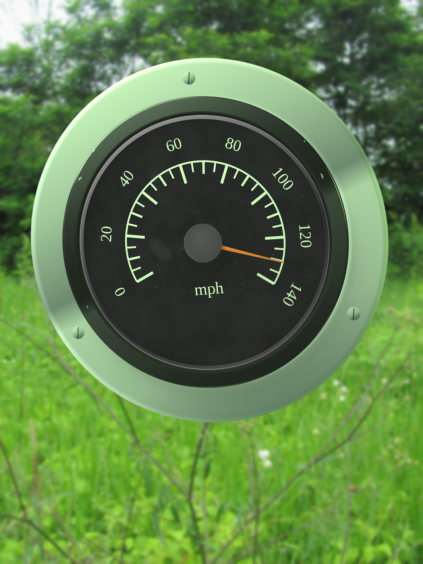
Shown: 130 mph
